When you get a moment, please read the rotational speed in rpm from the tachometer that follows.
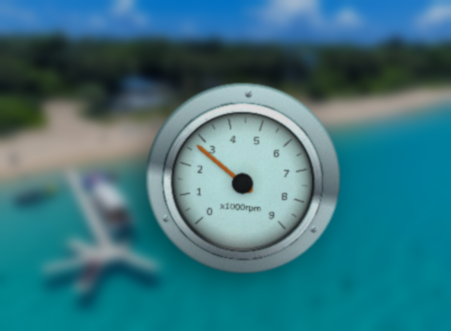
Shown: 2750 rpm
